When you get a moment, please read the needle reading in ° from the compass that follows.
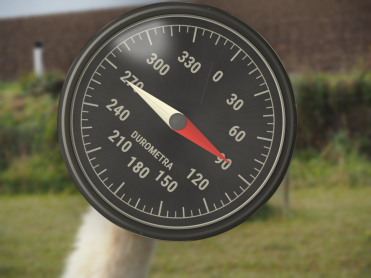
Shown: 87.5 °
